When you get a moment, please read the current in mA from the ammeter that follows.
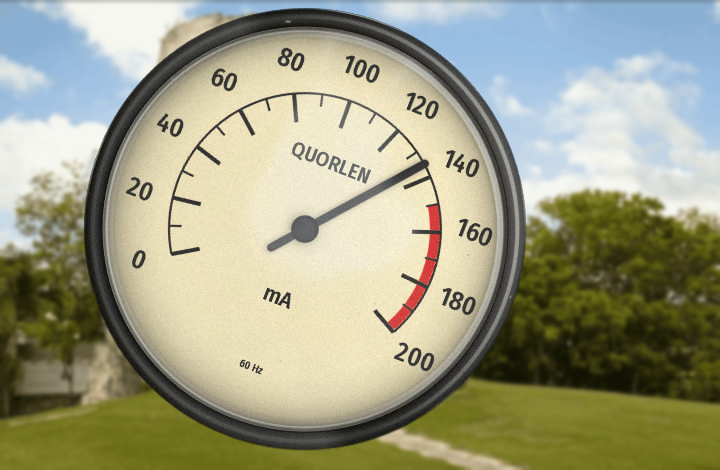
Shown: 135 mA
